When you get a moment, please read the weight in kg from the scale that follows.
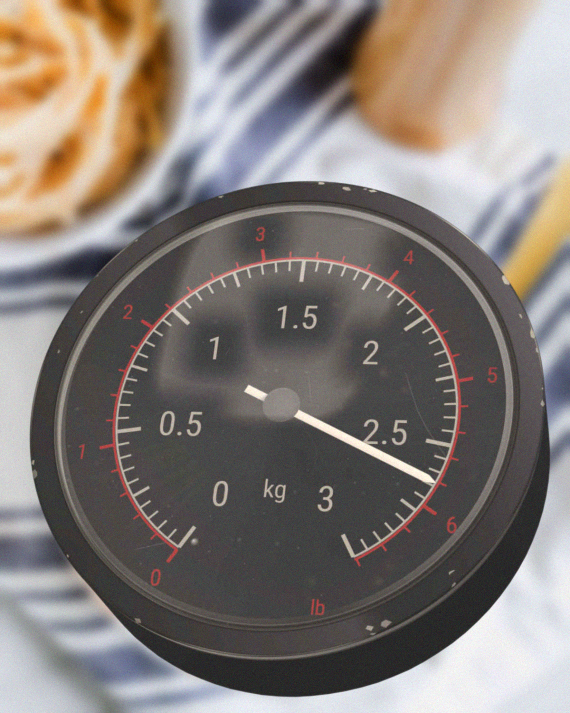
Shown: 2.65 kg
